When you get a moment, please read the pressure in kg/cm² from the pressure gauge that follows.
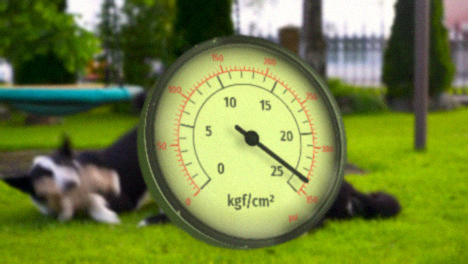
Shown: 24 kg/cm²
